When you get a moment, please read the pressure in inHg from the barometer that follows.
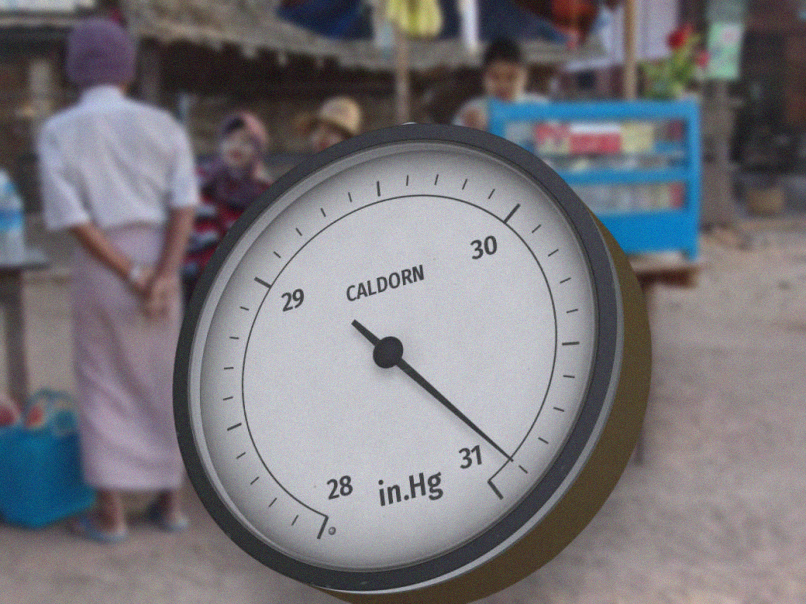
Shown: 30.9 inHg
